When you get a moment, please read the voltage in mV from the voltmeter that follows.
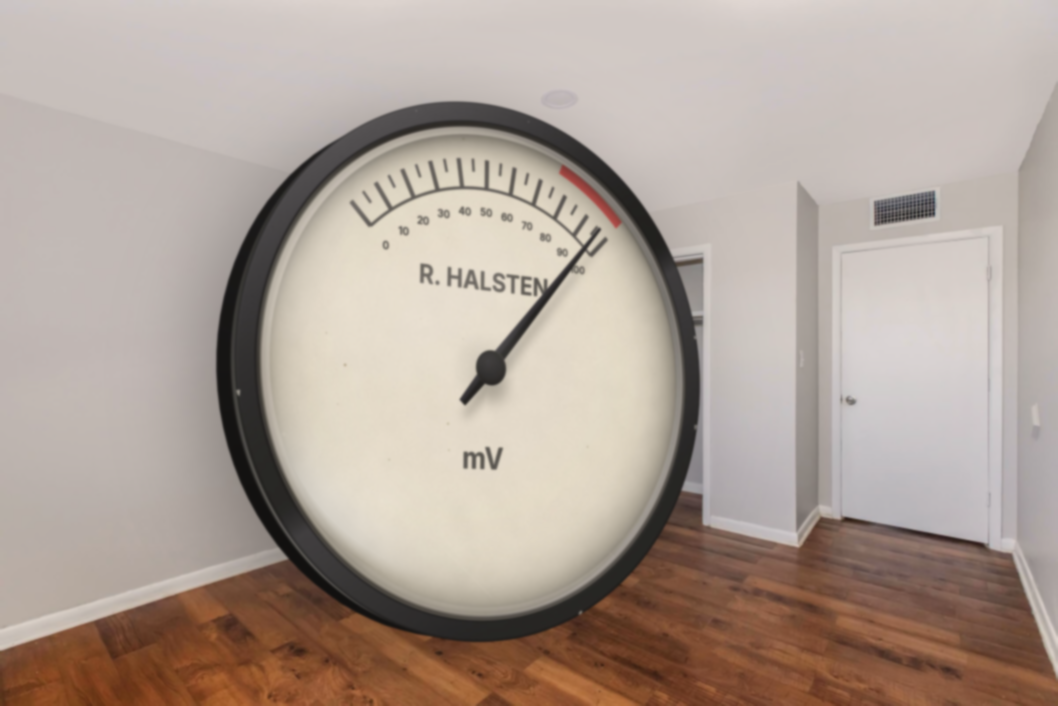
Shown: 95 mV
